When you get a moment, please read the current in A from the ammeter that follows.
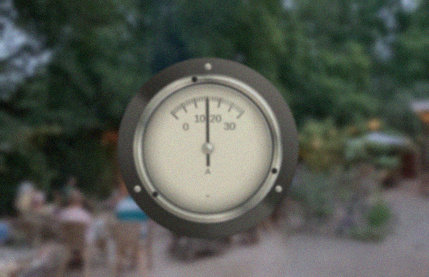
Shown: 15 A
